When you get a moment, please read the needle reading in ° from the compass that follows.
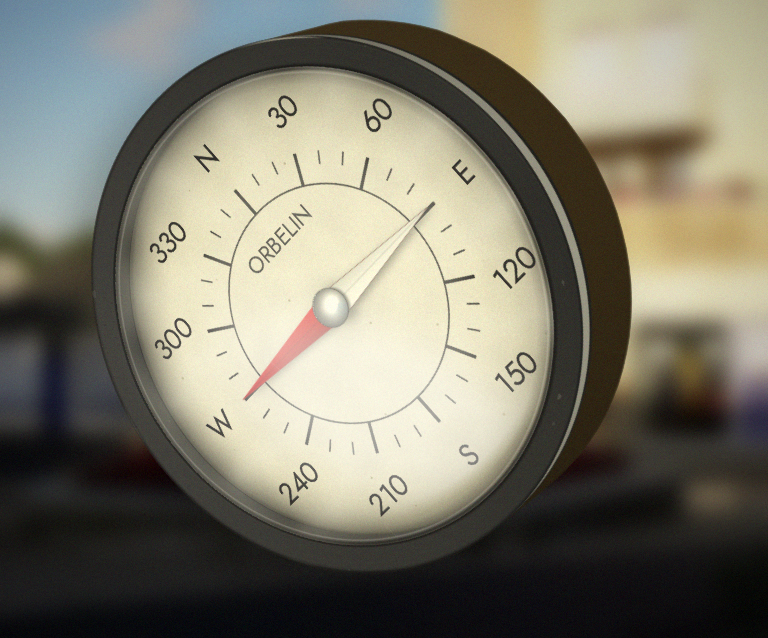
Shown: 270 °
